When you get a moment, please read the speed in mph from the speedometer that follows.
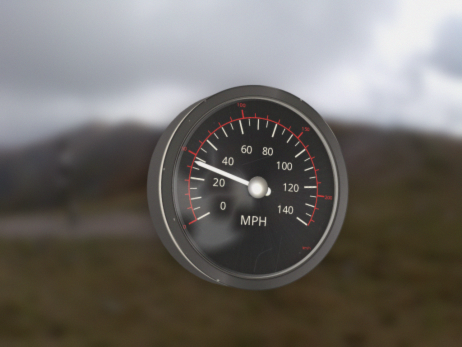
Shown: 27.5 mph
